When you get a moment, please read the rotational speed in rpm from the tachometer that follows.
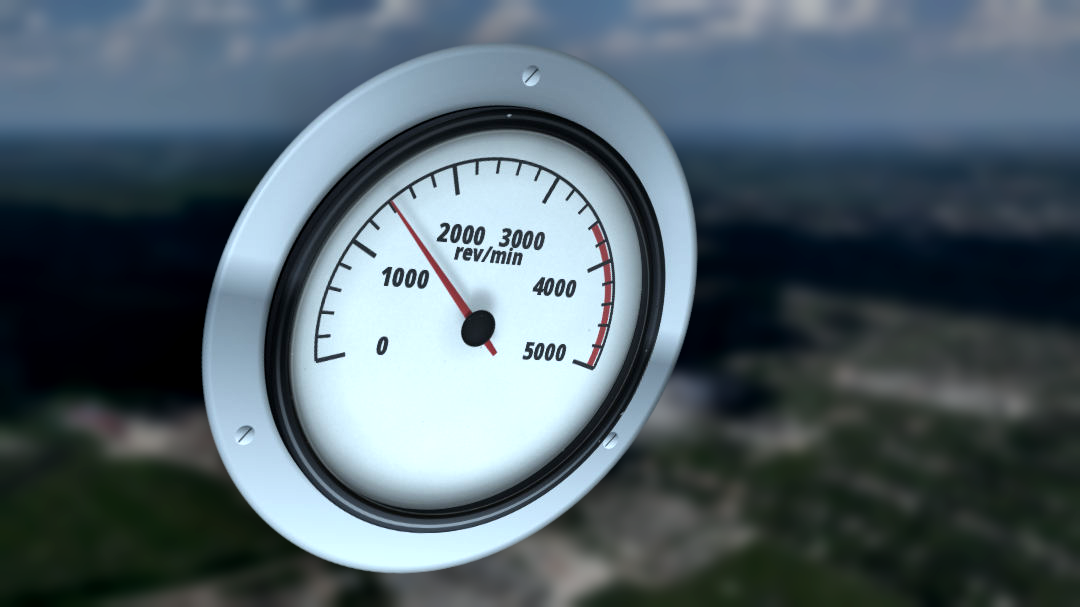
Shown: 1400 rpm
